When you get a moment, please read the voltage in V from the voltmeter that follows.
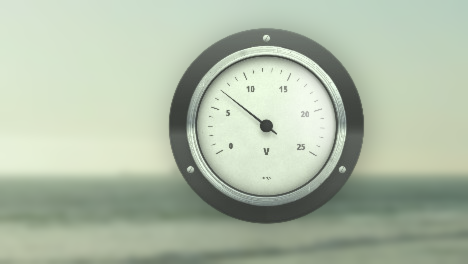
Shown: 7 V
